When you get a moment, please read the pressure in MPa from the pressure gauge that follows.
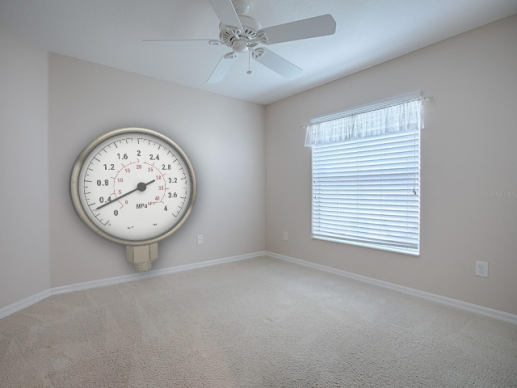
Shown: 0.3 MPa
